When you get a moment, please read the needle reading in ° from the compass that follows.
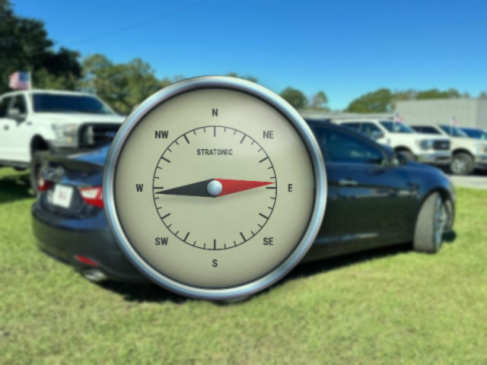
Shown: 85 °
